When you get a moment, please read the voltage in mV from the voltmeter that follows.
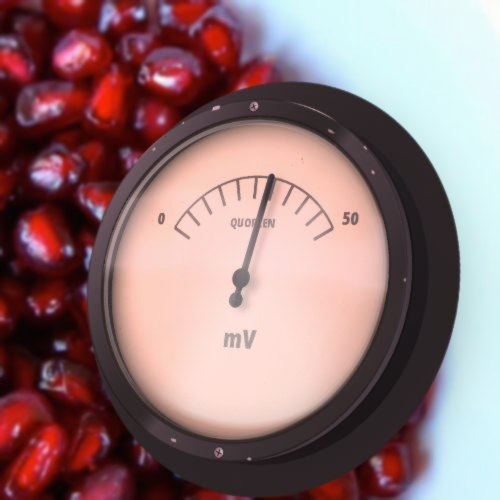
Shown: 30 mV
